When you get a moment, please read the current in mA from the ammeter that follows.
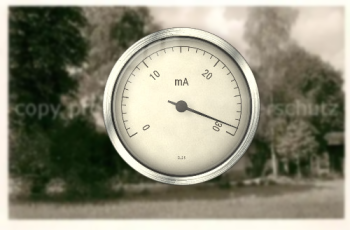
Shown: 29 mA
